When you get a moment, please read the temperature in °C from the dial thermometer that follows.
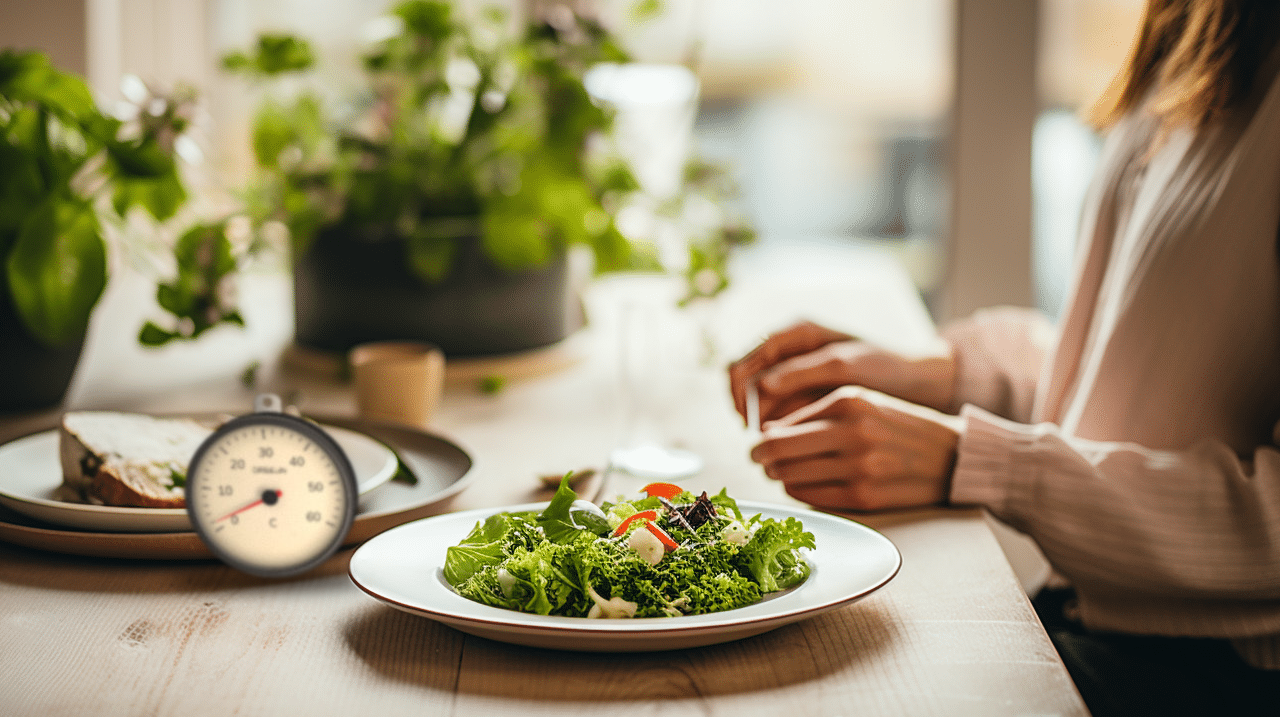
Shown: 2 °C
